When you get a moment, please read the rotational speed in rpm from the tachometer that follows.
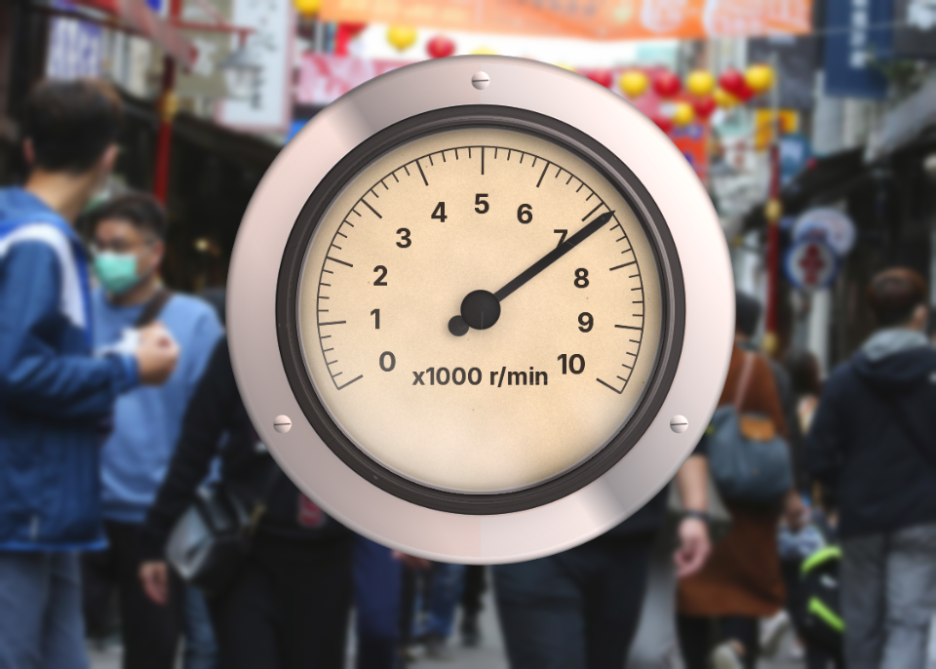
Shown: 7200 rpm
